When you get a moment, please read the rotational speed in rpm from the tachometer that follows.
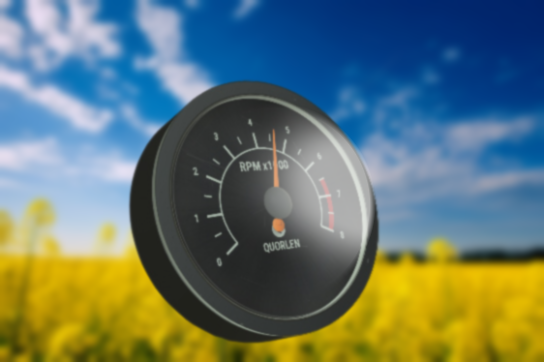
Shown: 4500 rpm
